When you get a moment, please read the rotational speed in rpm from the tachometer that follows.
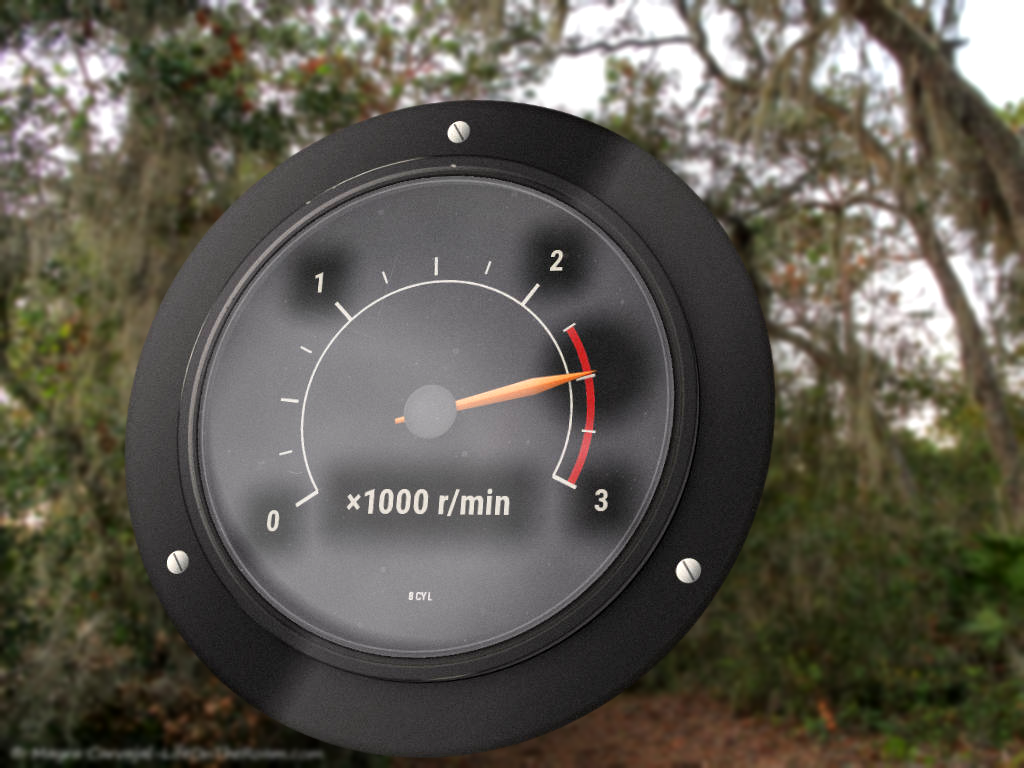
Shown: 2500 rpm
